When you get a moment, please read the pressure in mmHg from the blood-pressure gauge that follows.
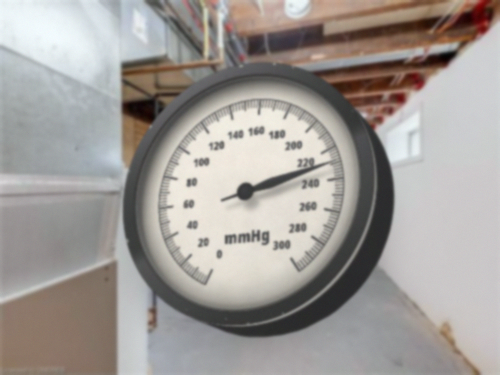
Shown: 230 mmHg
